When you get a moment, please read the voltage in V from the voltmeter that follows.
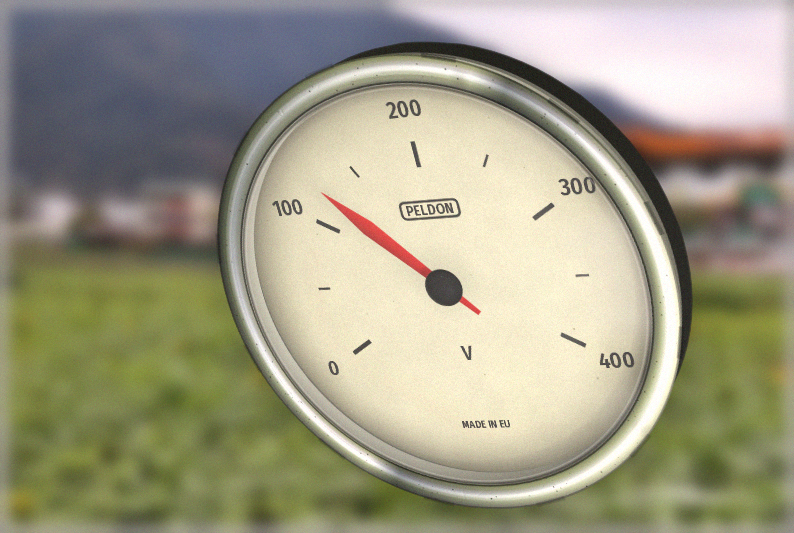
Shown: 125 V
